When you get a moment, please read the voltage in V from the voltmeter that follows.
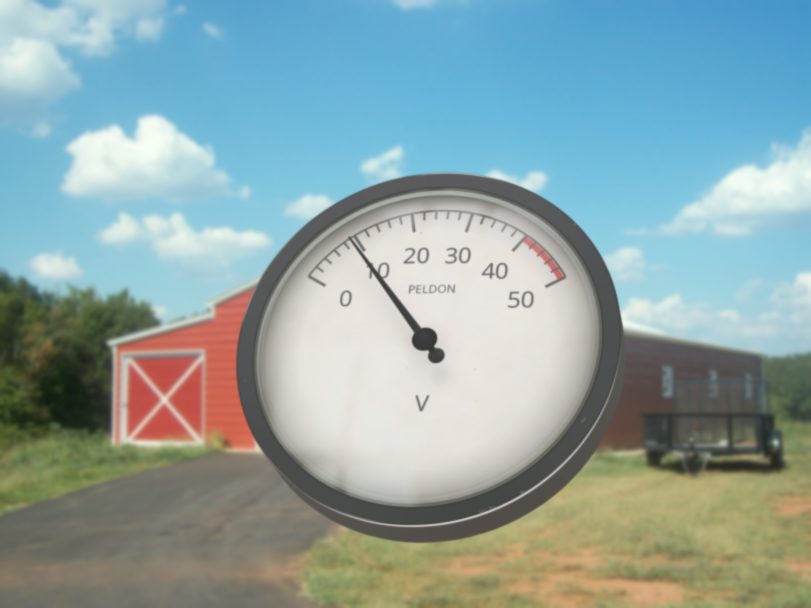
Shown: 9 V
